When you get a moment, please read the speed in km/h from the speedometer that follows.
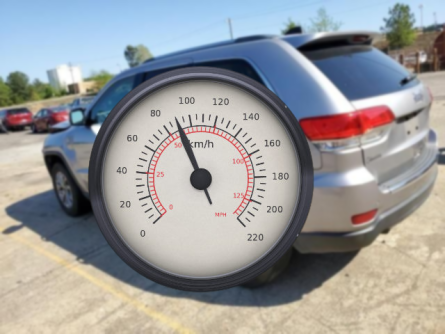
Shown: 90 km/h
